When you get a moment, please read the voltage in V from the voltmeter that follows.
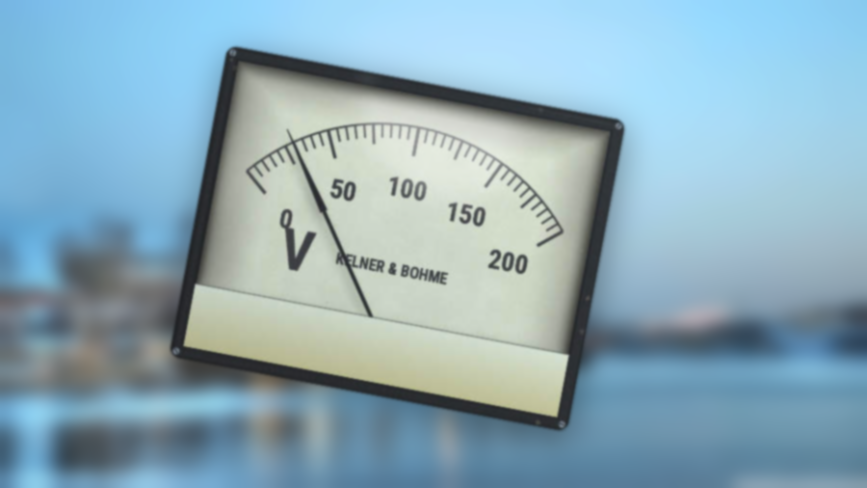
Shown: 30 V
